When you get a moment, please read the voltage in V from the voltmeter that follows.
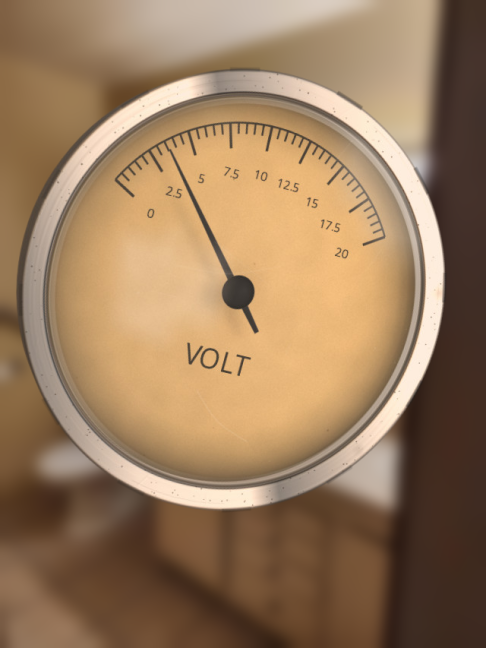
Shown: 3.5 V
